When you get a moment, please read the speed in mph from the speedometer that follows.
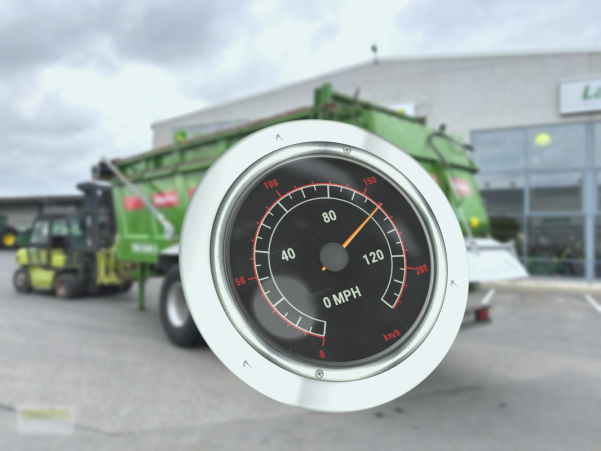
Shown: 100 mph
